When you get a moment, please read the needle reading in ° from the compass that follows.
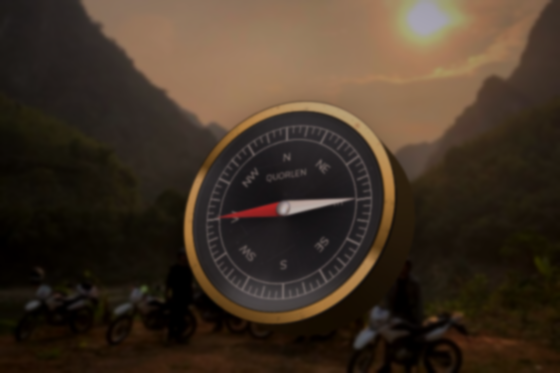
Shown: 270 °
